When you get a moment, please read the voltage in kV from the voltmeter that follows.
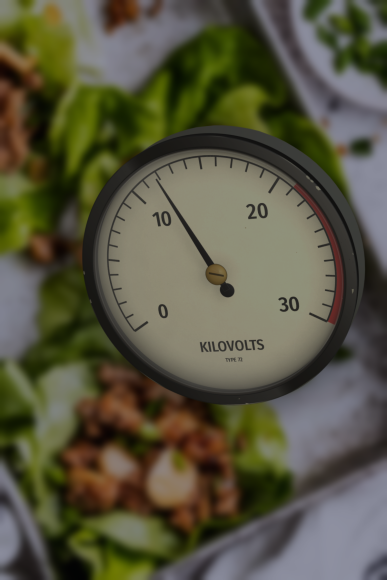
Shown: 12 kV
